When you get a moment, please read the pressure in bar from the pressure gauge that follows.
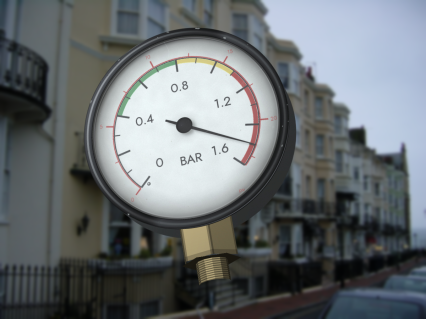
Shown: 1.5 bar
